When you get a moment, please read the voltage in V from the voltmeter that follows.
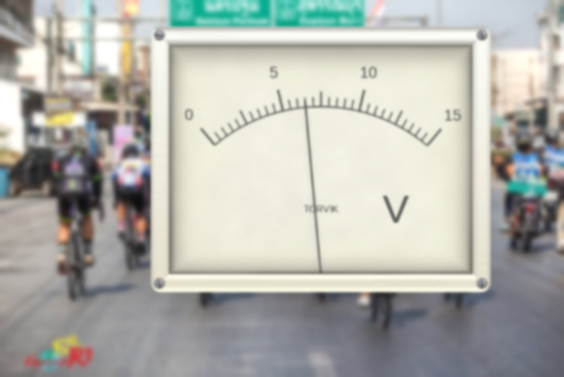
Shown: 6.5 V
